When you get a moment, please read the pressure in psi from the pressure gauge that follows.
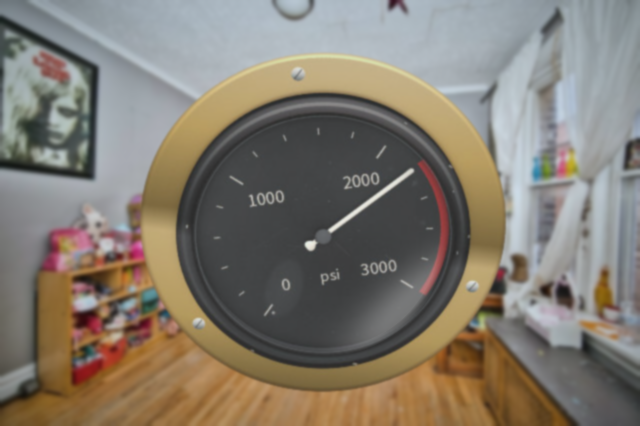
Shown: 2200 psi
